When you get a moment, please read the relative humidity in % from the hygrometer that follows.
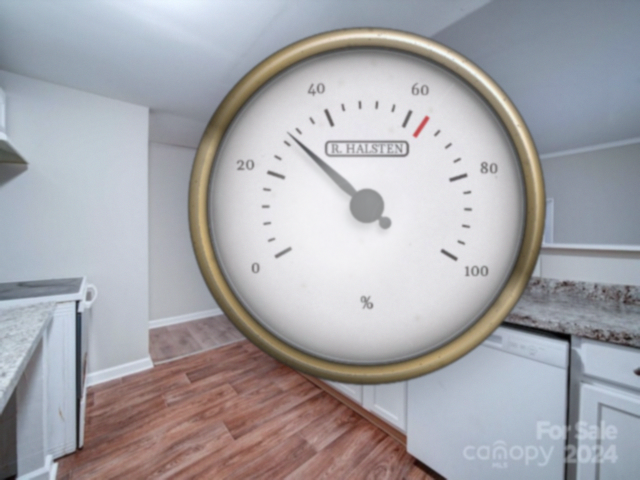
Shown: 30 %
